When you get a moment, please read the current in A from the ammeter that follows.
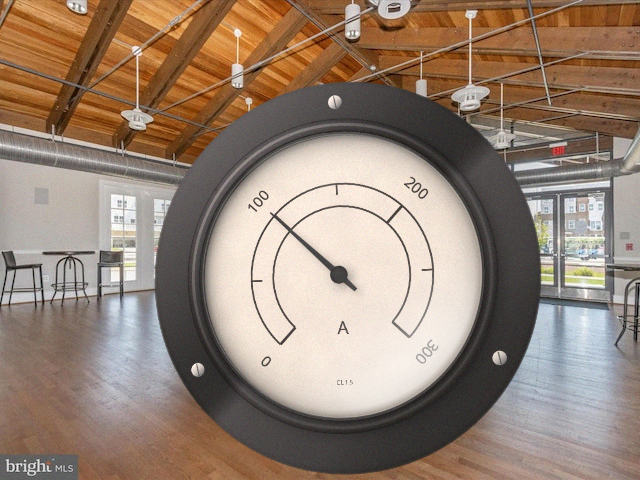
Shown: 100 A
